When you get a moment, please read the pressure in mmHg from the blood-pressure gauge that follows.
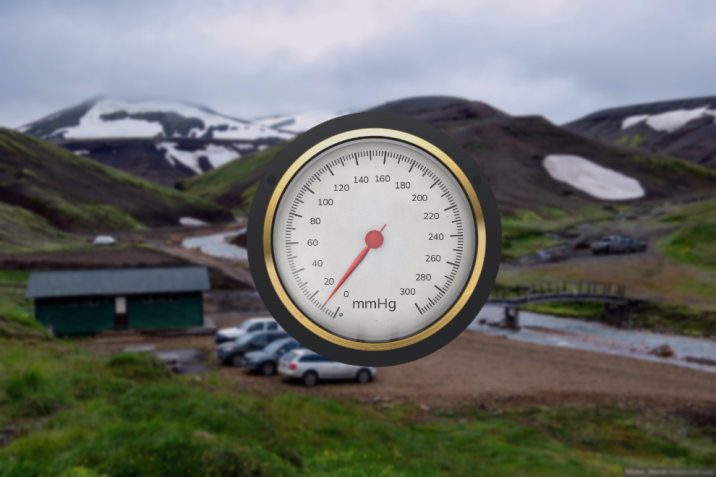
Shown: 10 mmHg
